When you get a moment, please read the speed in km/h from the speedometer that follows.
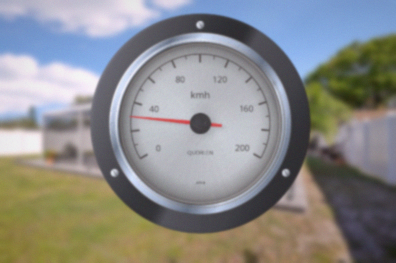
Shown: 30 km/h
